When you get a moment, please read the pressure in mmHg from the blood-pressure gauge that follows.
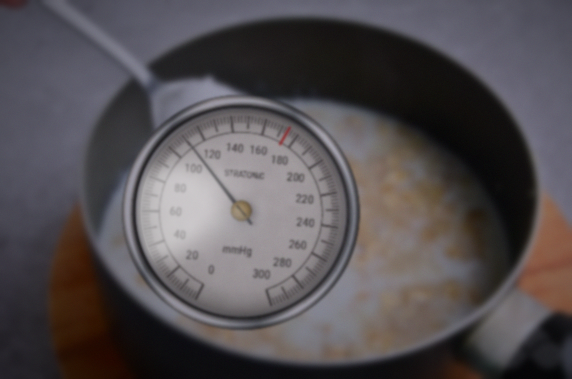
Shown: 110 mmHg
